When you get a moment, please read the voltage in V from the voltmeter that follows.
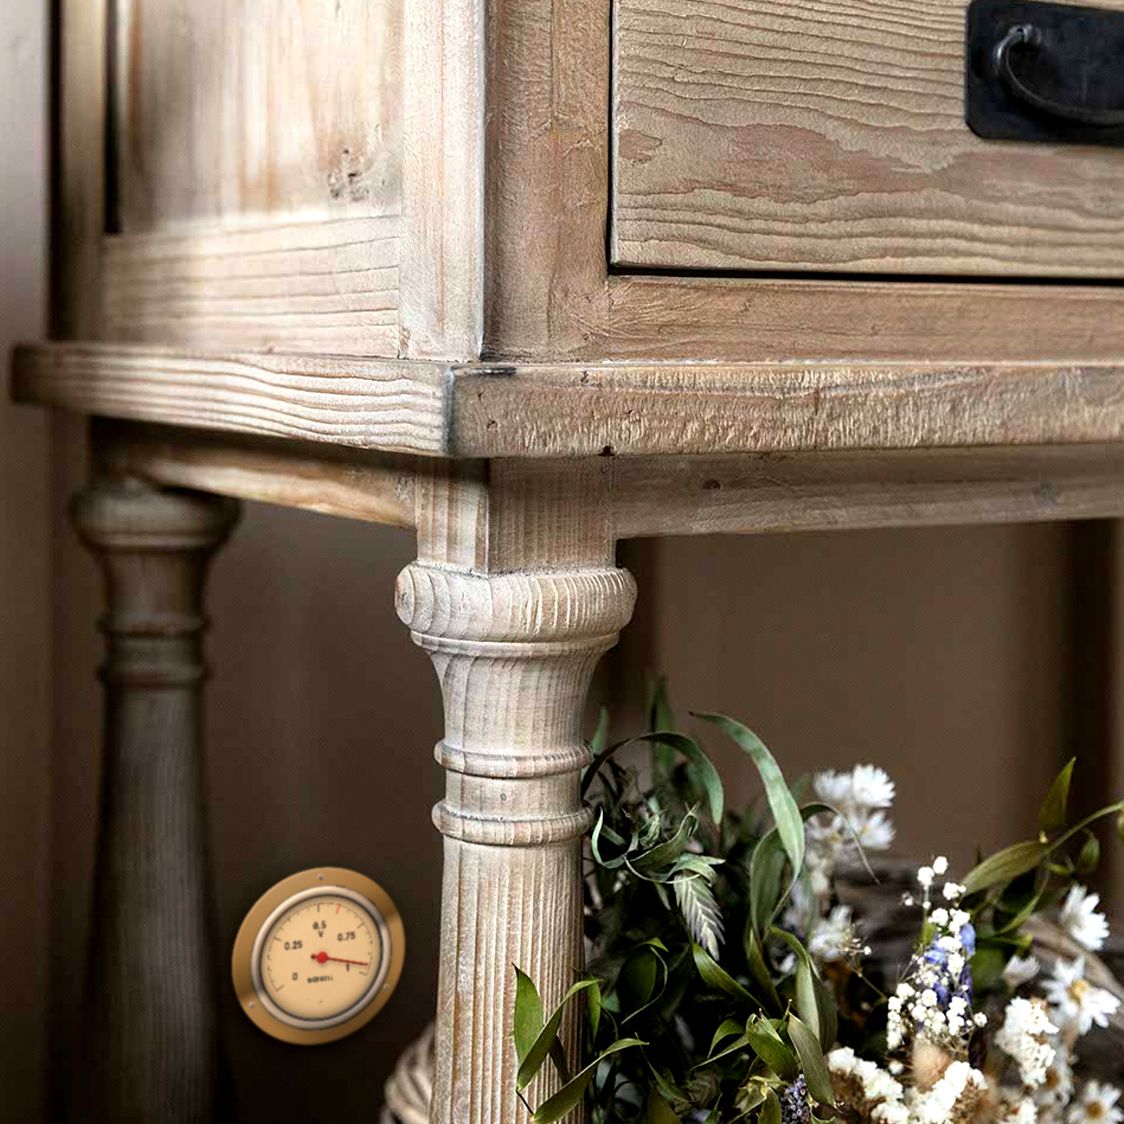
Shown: 0.95 V
